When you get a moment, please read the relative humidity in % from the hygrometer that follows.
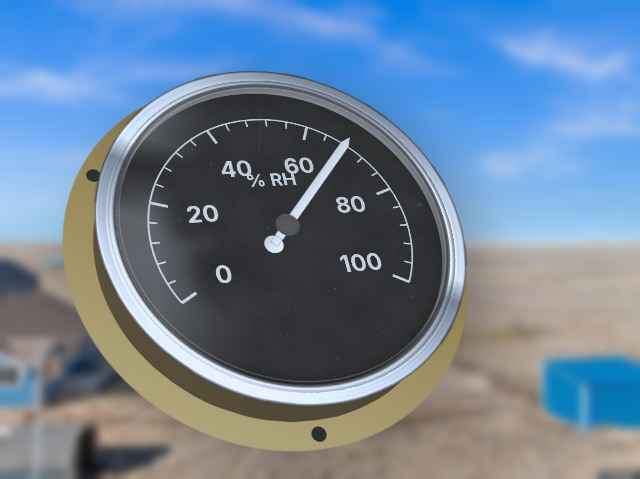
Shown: 68 %
